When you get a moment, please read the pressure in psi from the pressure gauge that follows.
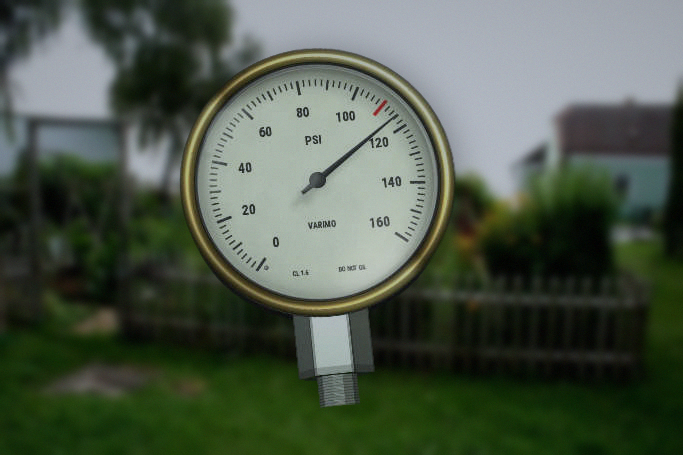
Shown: 116 psi
